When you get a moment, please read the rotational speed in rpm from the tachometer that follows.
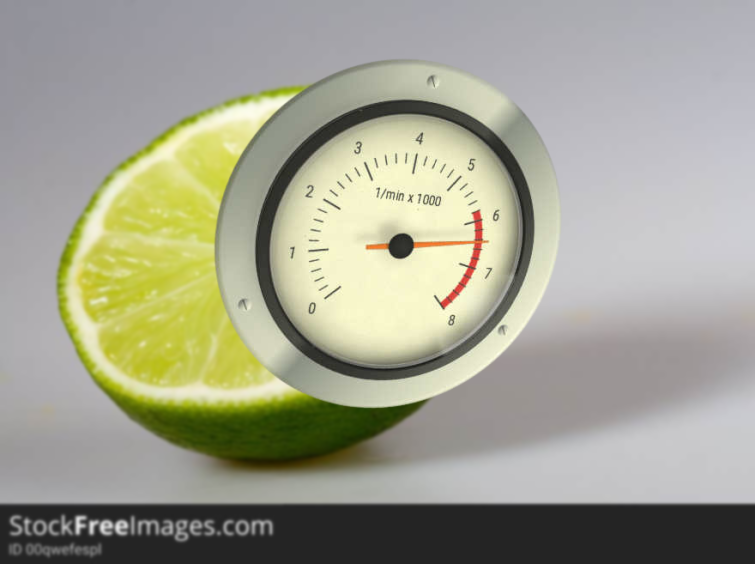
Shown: 6400 rpm
